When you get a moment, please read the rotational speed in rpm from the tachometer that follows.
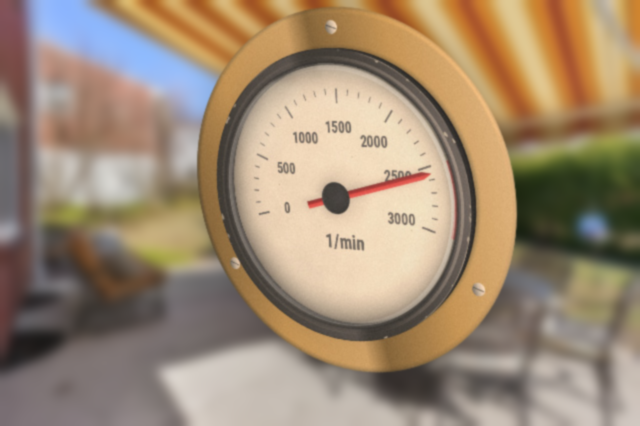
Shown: 2550 rpm
